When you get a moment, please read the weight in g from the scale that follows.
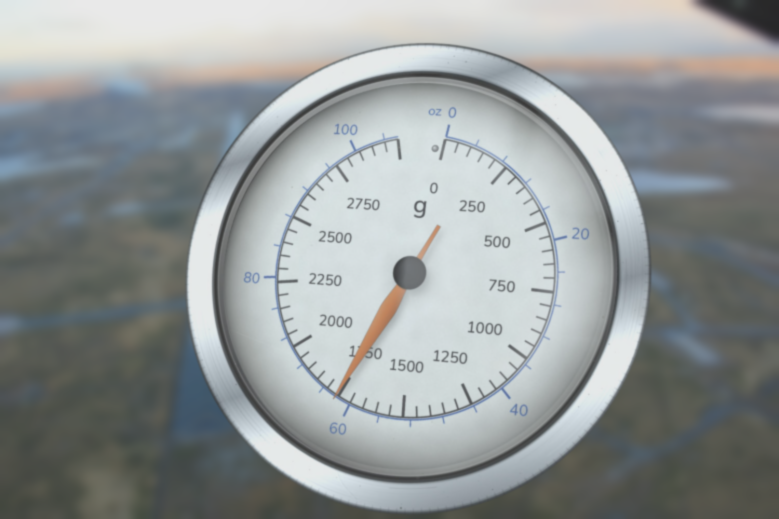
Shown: 1750 g
